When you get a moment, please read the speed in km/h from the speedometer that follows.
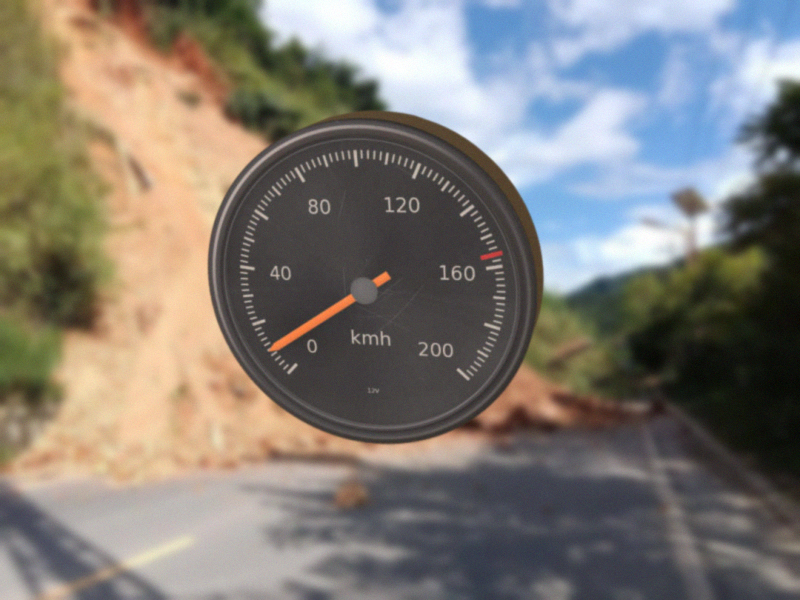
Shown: 10 km/h
